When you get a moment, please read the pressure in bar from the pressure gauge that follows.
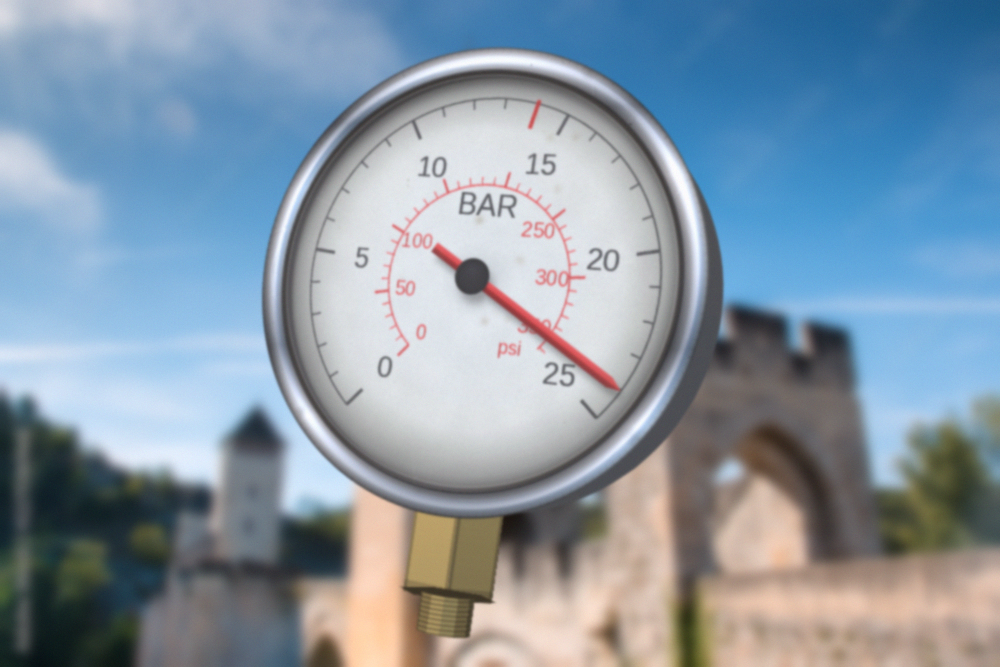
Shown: 24 bar
